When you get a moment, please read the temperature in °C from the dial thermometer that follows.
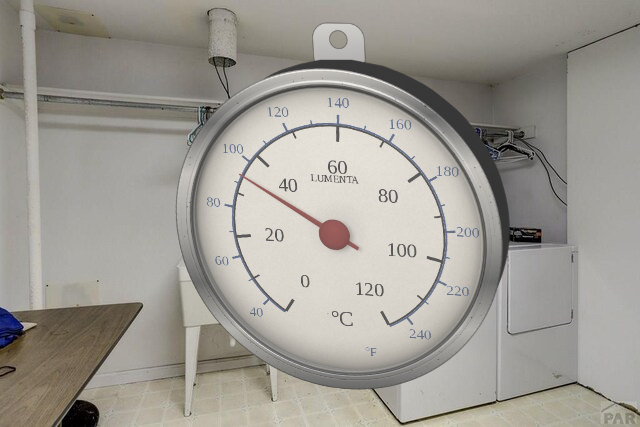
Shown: 35 °C
